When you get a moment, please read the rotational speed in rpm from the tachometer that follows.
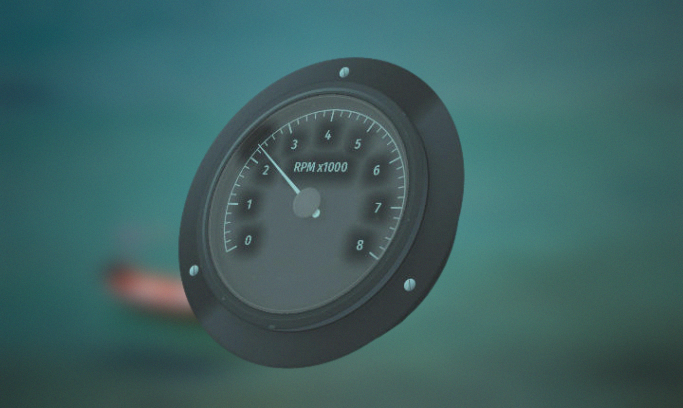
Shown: 2300 rpm
